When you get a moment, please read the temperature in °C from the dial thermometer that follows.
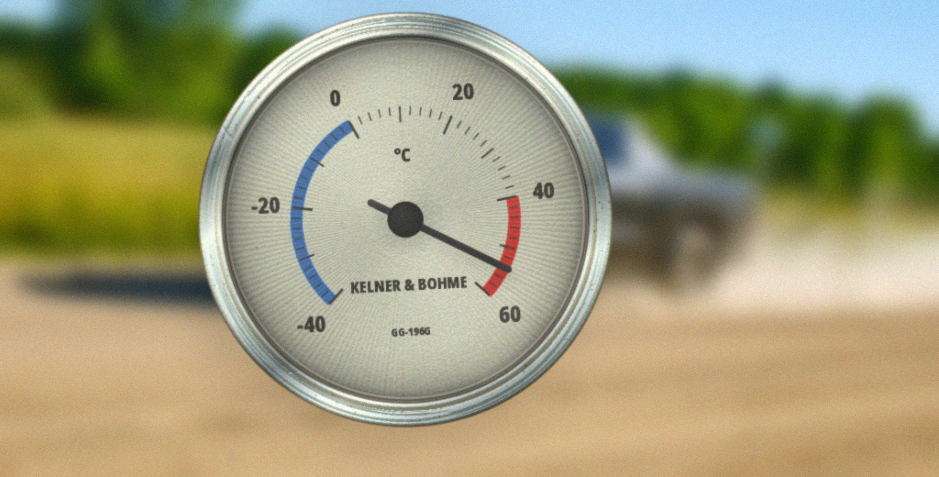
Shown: 54 °C
